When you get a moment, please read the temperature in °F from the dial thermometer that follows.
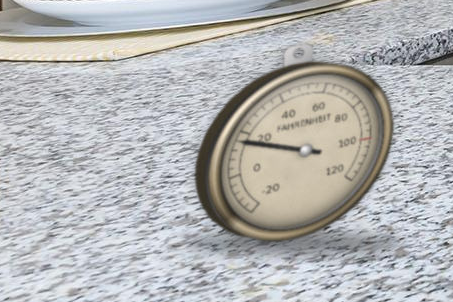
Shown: 16 °F
